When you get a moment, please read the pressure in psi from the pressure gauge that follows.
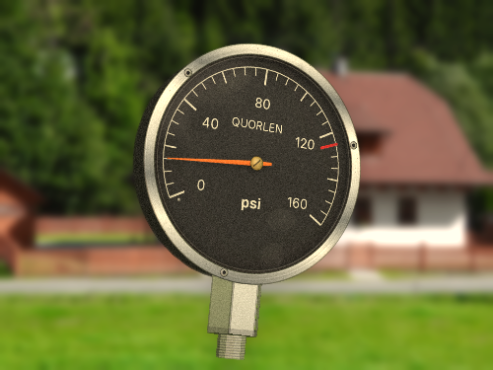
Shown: 15 psi
